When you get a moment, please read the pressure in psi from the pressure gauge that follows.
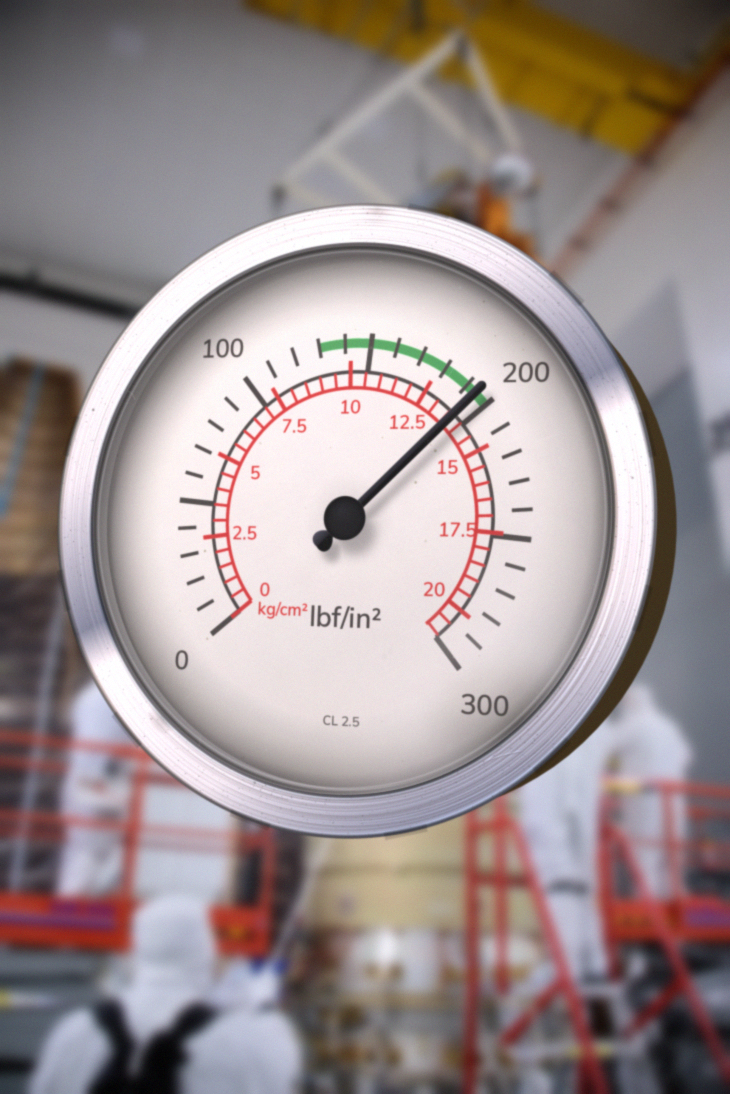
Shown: 195 psi
